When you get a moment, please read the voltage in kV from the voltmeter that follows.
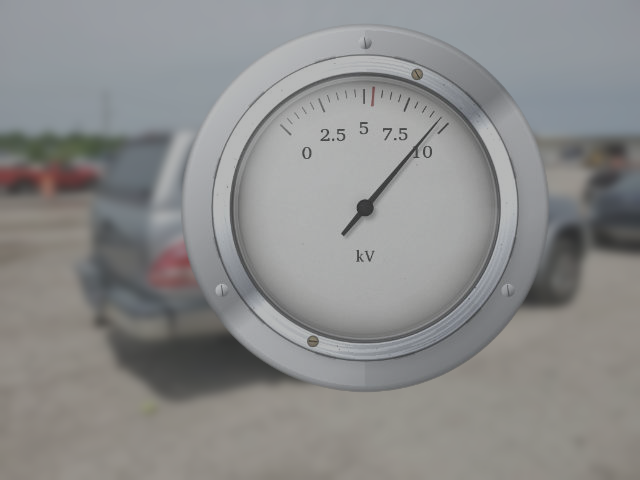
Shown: 9.5 kV
